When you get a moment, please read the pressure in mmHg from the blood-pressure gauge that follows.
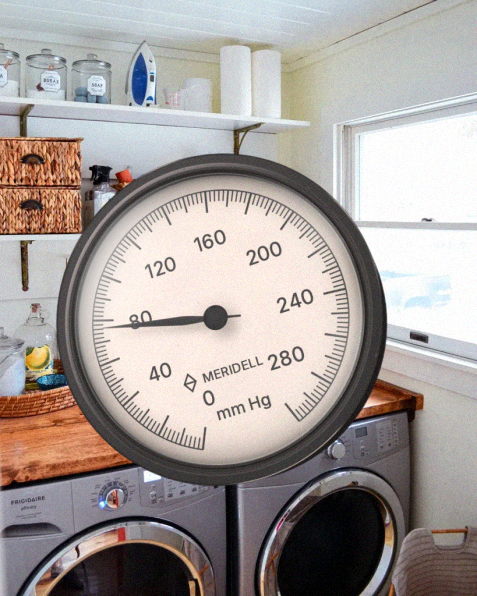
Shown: 76 mmHg
